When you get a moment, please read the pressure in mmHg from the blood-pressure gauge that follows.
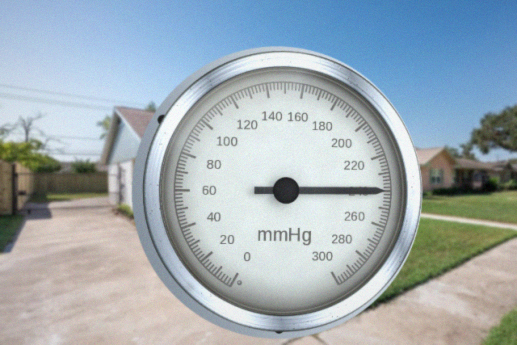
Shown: 240 mmHg
